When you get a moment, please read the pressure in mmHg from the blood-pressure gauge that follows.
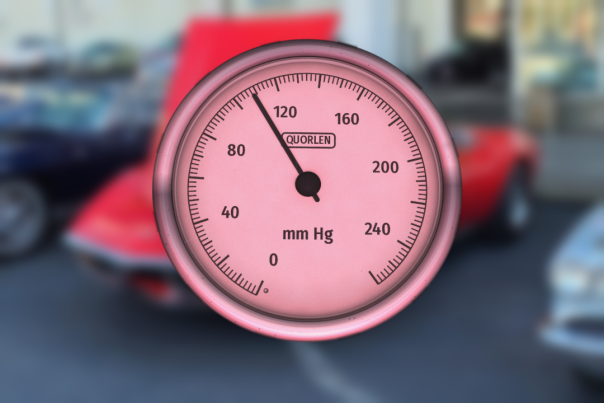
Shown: 108 mmHg
